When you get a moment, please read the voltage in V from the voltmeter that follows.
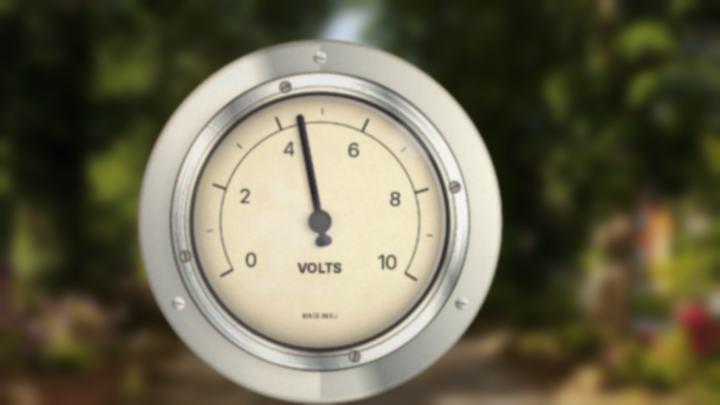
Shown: 4.5 V
